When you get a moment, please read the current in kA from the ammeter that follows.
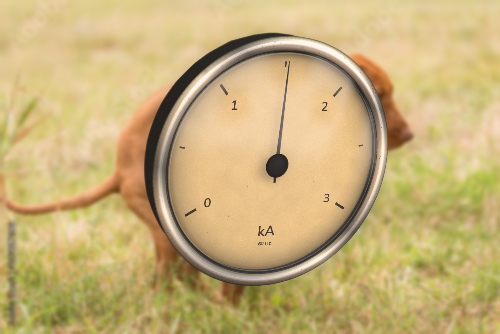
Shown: 1.5 kA
